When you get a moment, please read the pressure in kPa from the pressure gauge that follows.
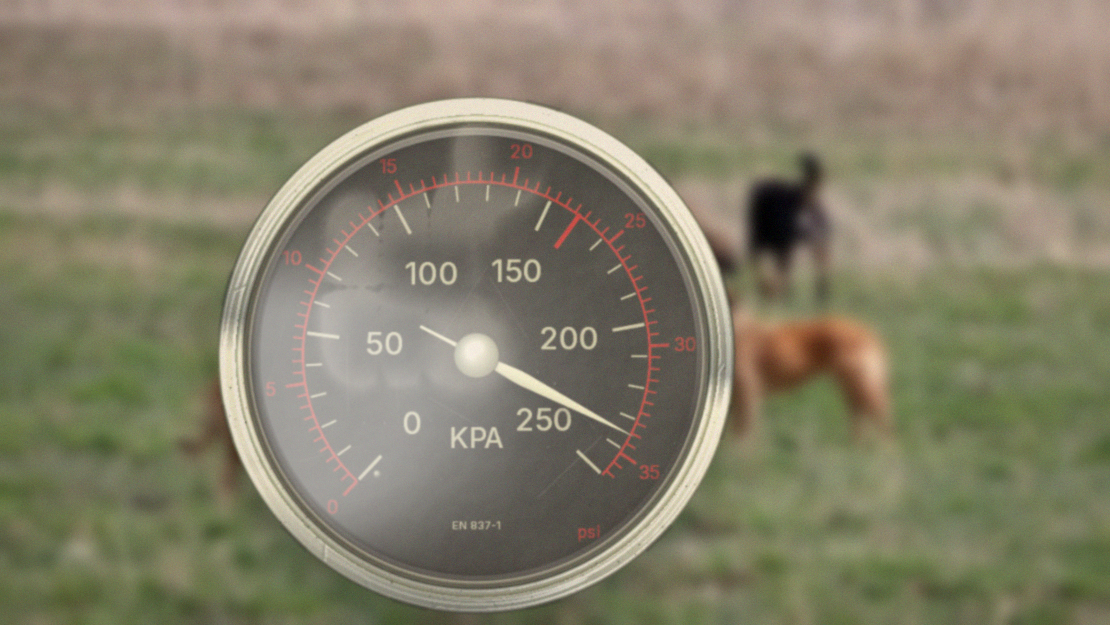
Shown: 235 kPa
